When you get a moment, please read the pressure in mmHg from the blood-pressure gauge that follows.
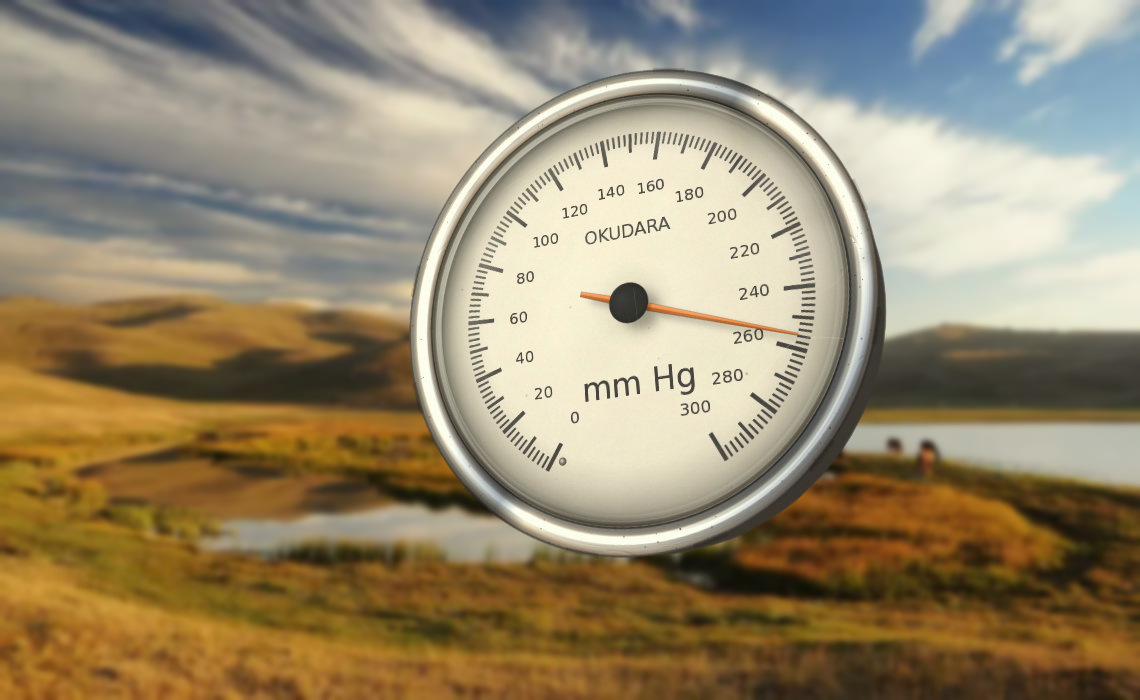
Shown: 256 mmHg
